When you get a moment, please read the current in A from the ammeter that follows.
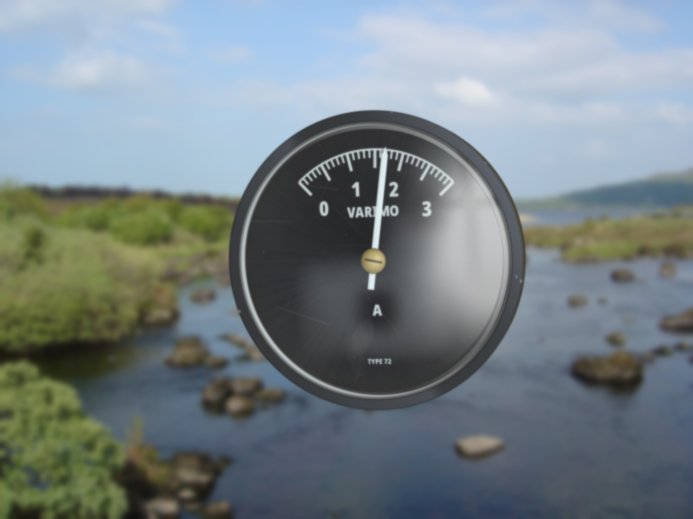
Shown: 1.7 A
